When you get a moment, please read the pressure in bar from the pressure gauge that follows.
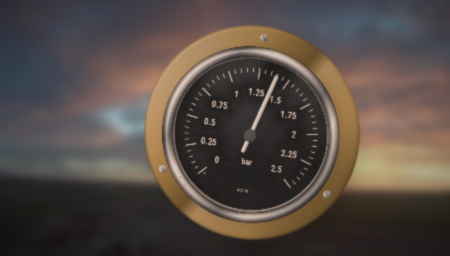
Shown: 1.4 bar
